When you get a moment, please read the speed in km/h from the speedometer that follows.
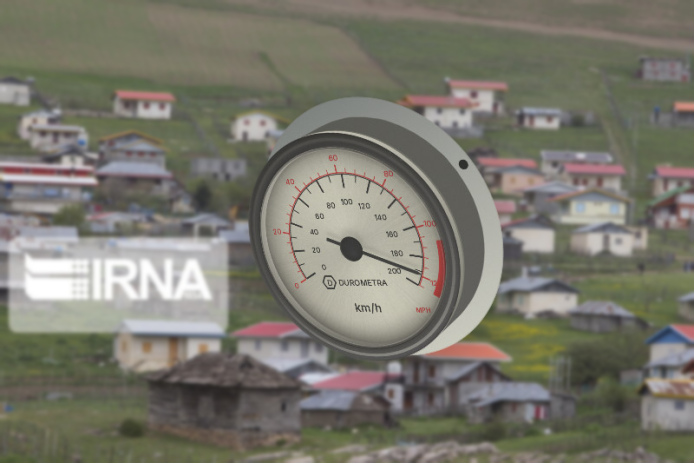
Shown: 190 km/h
